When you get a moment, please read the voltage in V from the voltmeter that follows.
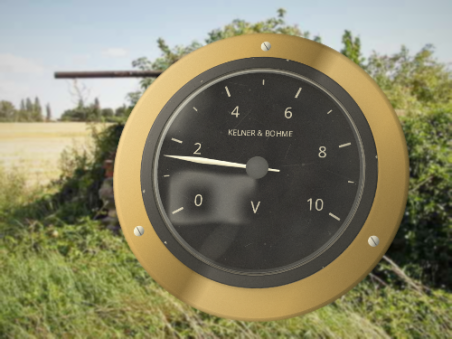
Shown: 1.5 V
